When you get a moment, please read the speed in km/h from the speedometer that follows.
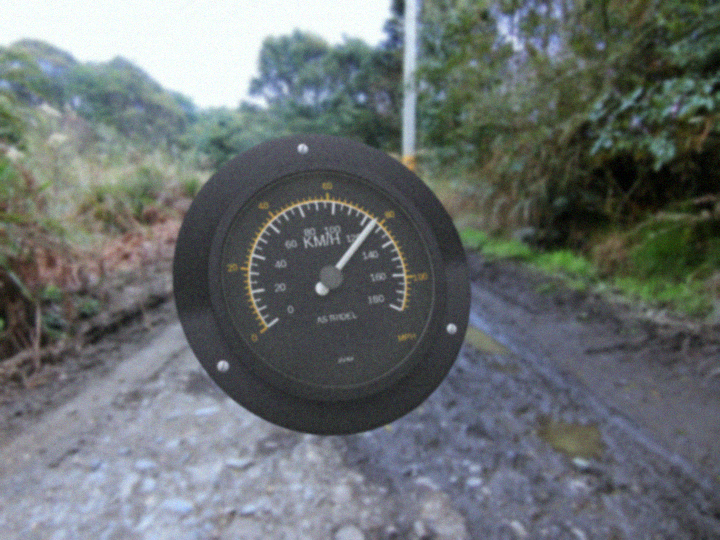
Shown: 125 km/h
